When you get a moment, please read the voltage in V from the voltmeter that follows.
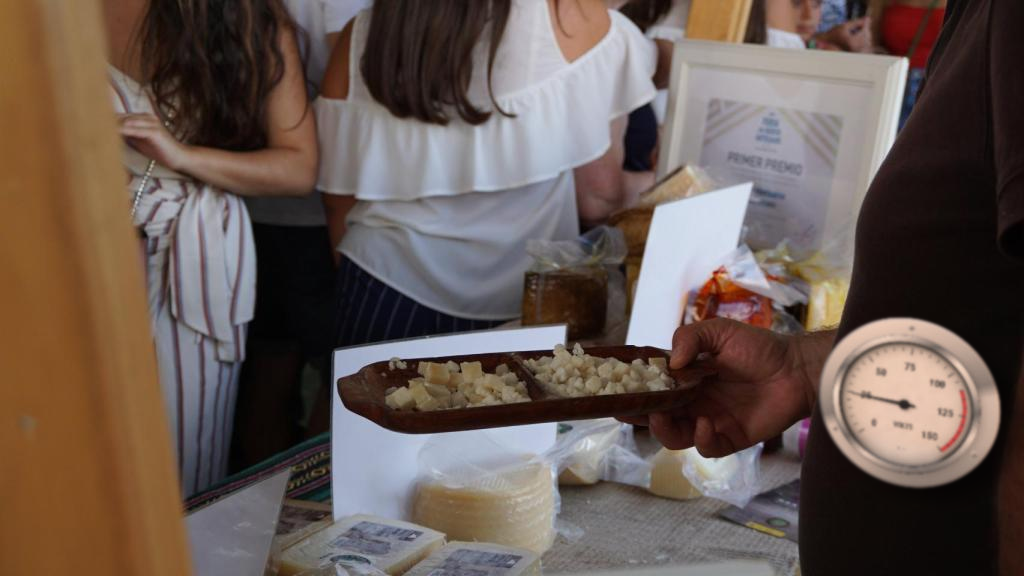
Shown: 25 V
